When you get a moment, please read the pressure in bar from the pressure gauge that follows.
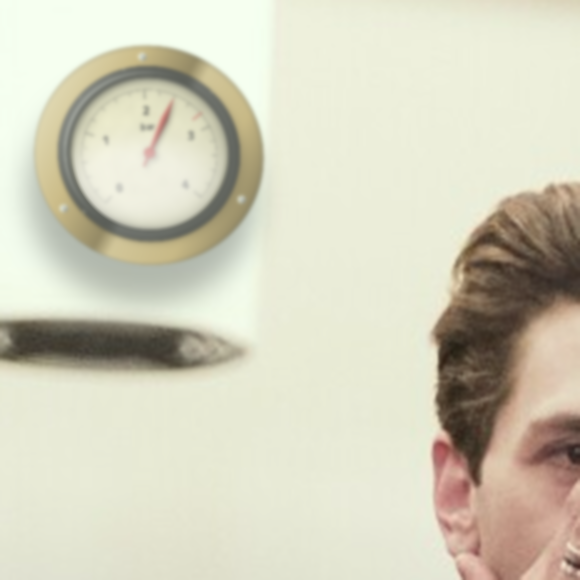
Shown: 2.4 bar
